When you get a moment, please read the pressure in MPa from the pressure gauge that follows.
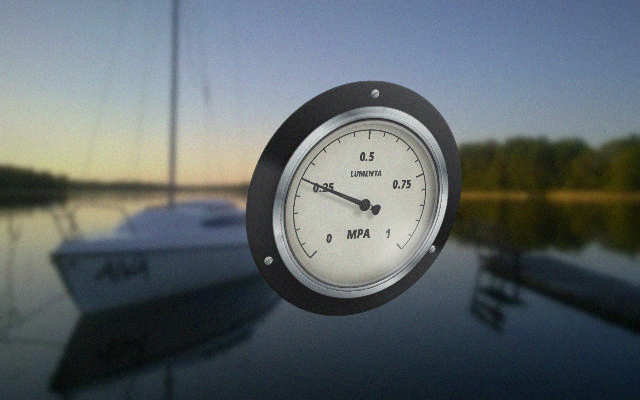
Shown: 0.25 MPa
